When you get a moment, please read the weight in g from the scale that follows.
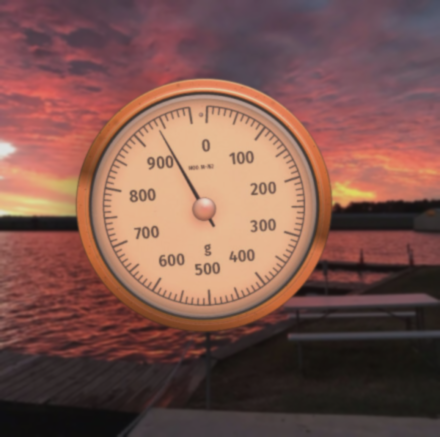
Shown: 940 g
